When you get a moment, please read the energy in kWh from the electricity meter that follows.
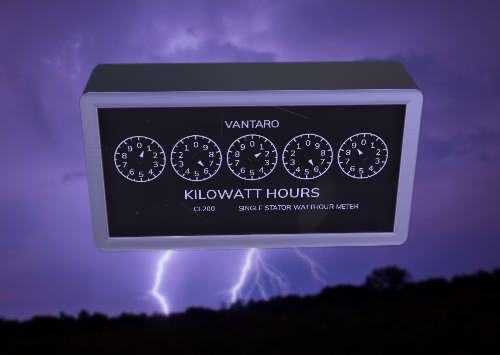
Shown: 6159 kWh
